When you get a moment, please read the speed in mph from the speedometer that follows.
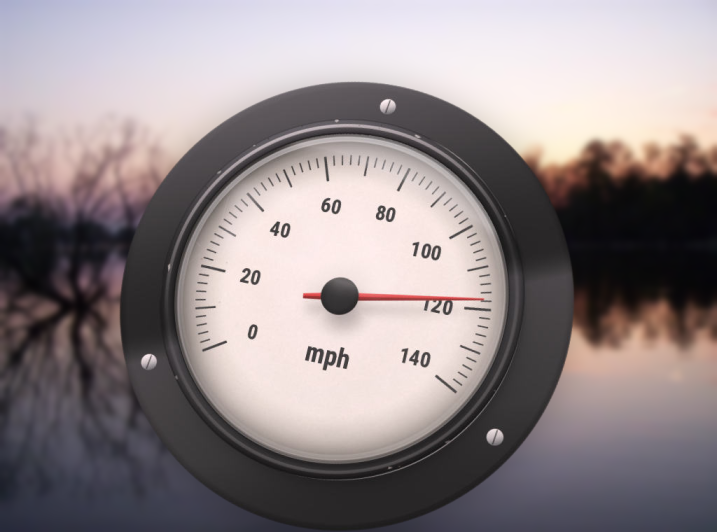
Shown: 118 mph
